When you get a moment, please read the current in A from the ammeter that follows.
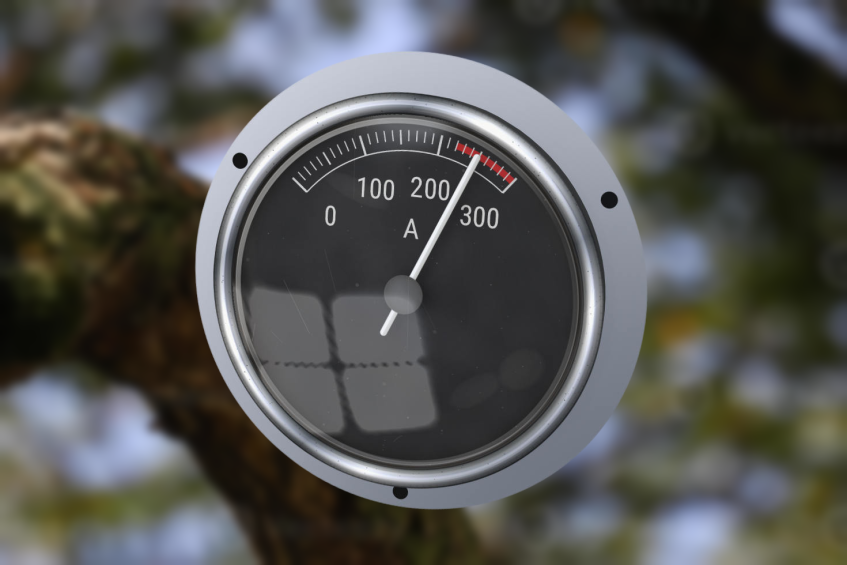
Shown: 250 A
